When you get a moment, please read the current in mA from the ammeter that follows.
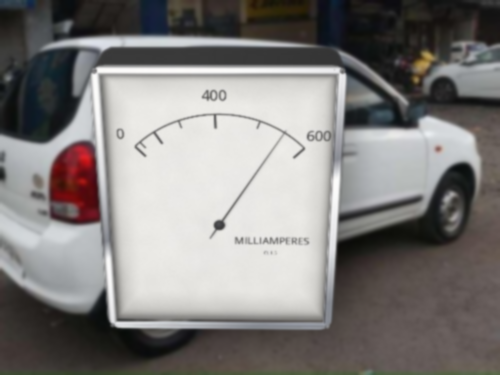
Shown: 550 mA
